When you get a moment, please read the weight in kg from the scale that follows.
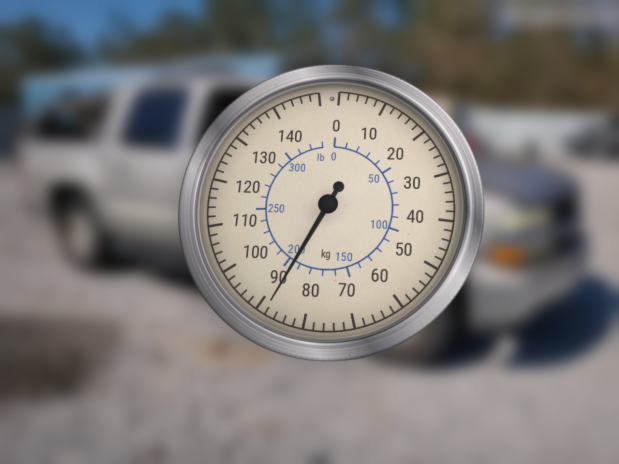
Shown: 88 kg
